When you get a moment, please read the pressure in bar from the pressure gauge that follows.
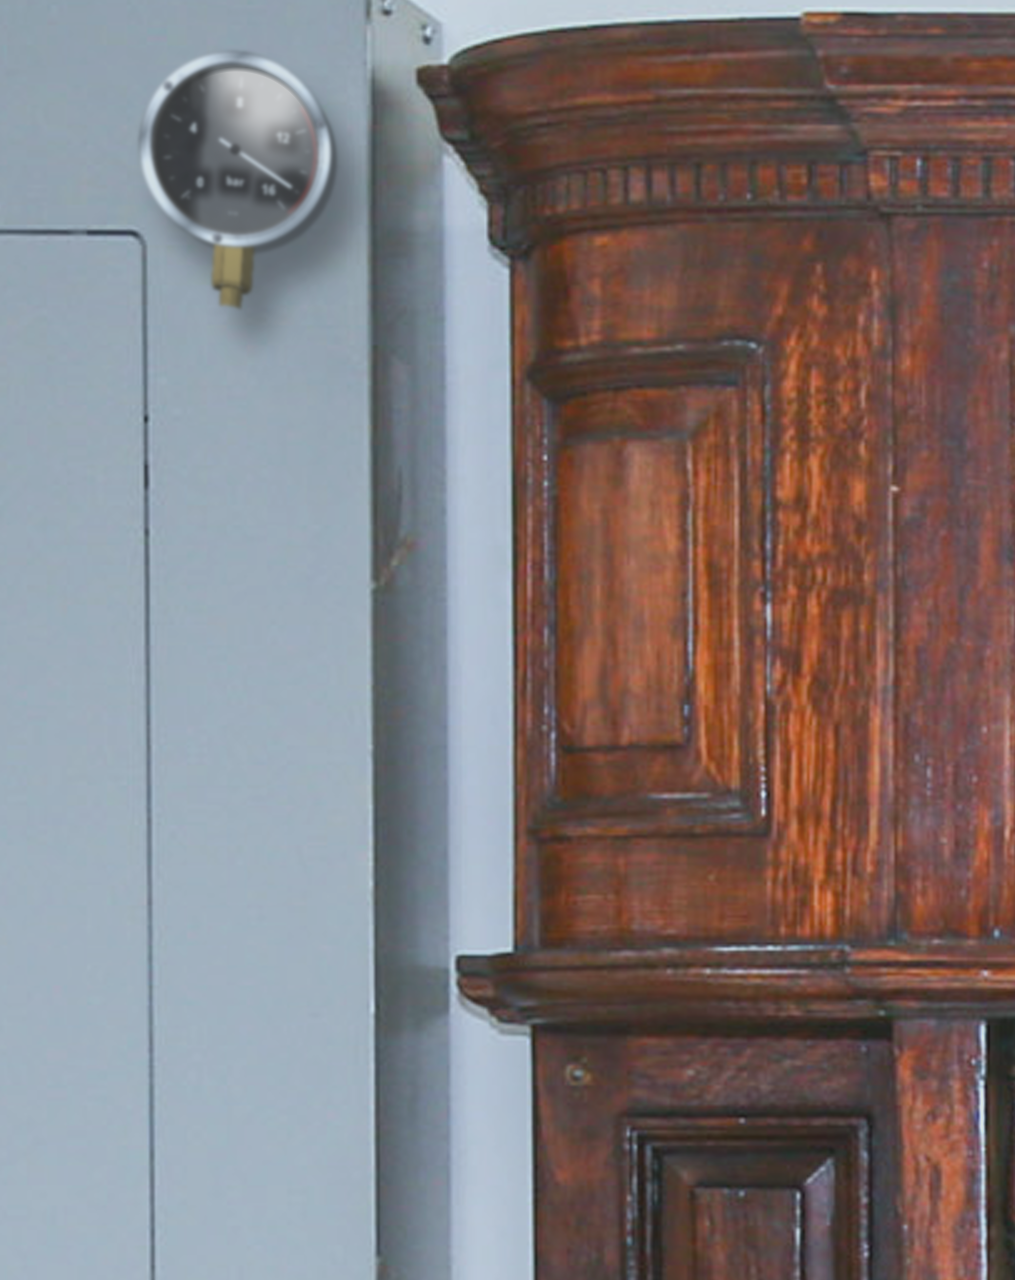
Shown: 15 bar
